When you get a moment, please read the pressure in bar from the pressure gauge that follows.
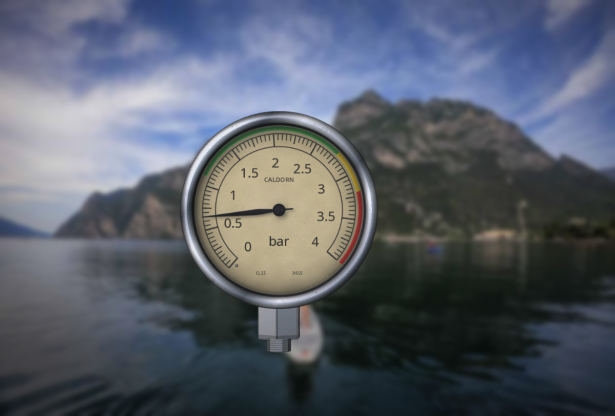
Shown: 0.65 bar
